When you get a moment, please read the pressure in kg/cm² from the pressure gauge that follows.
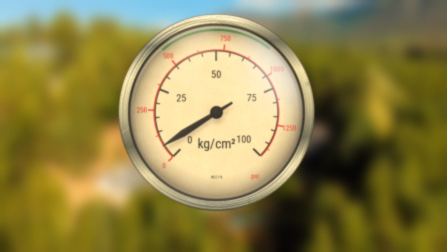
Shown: 5 kg/cm²
